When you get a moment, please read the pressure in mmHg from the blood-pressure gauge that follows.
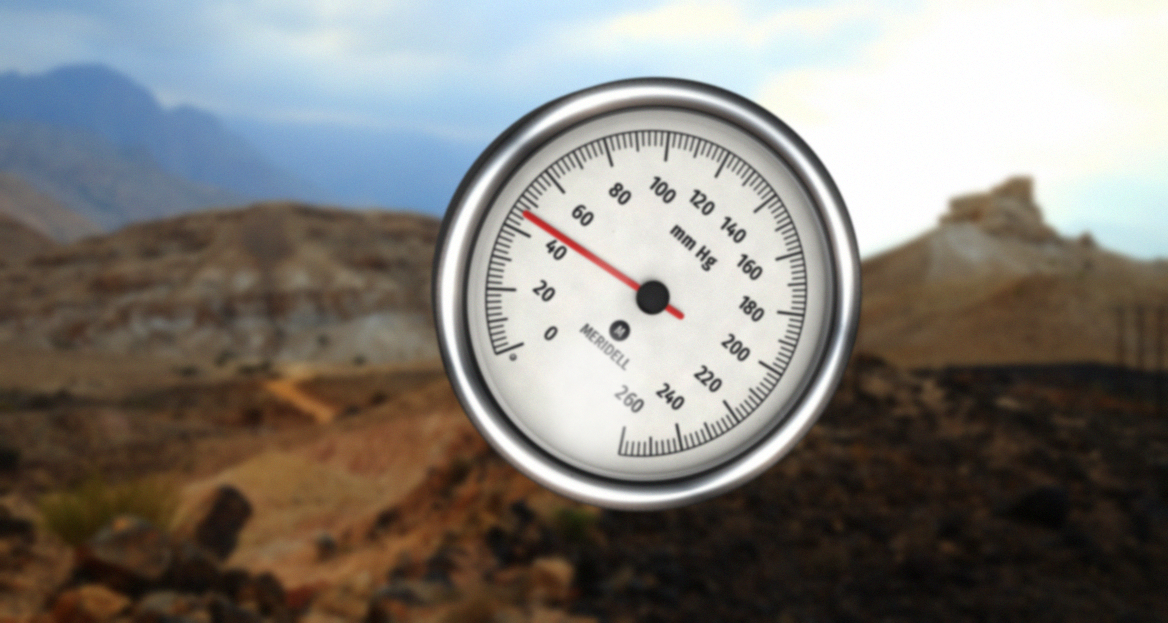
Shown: 46 mmHg
